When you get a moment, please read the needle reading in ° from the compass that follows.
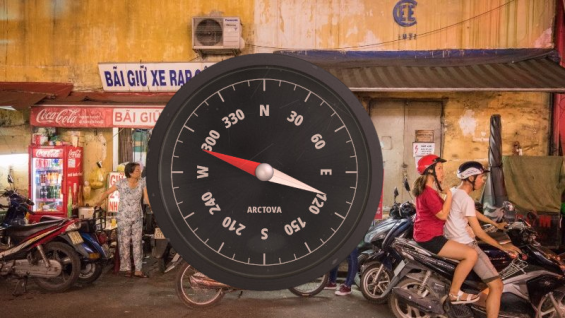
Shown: 290 °
